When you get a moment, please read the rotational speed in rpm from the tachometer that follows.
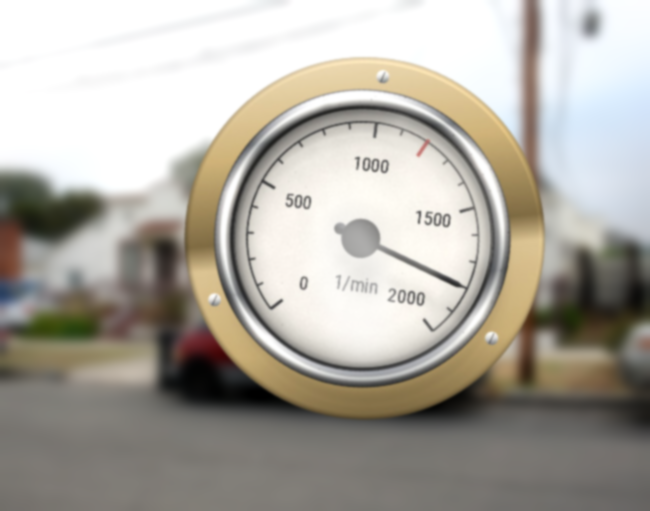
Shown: 1800 rpm
